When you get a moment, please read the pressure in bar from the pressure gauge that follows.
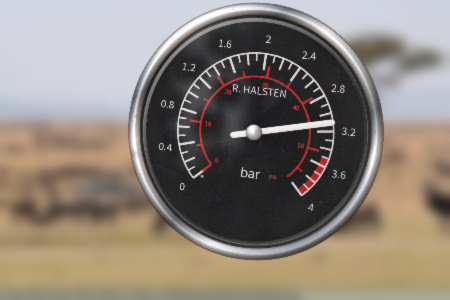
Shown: 3.1 bar
